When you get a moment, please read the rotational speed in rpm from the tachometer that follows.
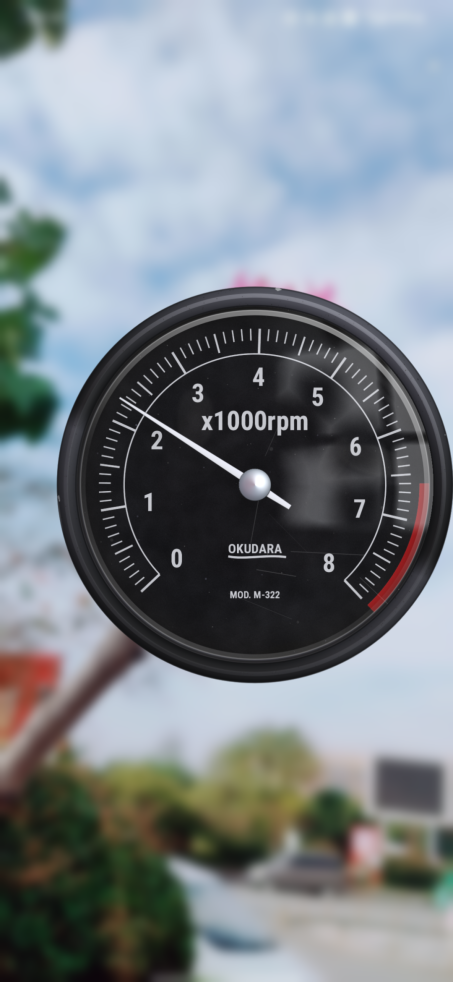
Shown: 2250 rpm
